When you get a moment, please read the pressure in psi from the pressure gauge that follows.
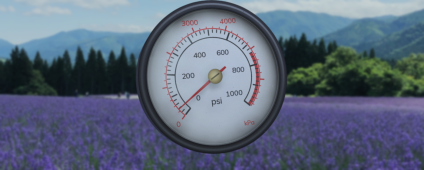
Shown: 40 psi
